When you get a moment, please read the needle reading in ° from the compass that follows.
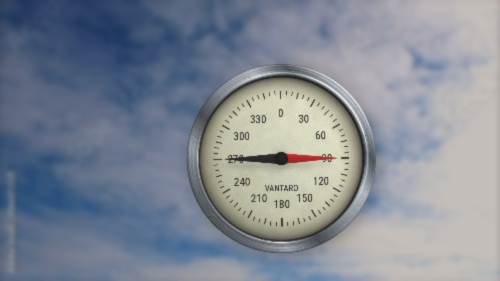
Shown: 90 °
